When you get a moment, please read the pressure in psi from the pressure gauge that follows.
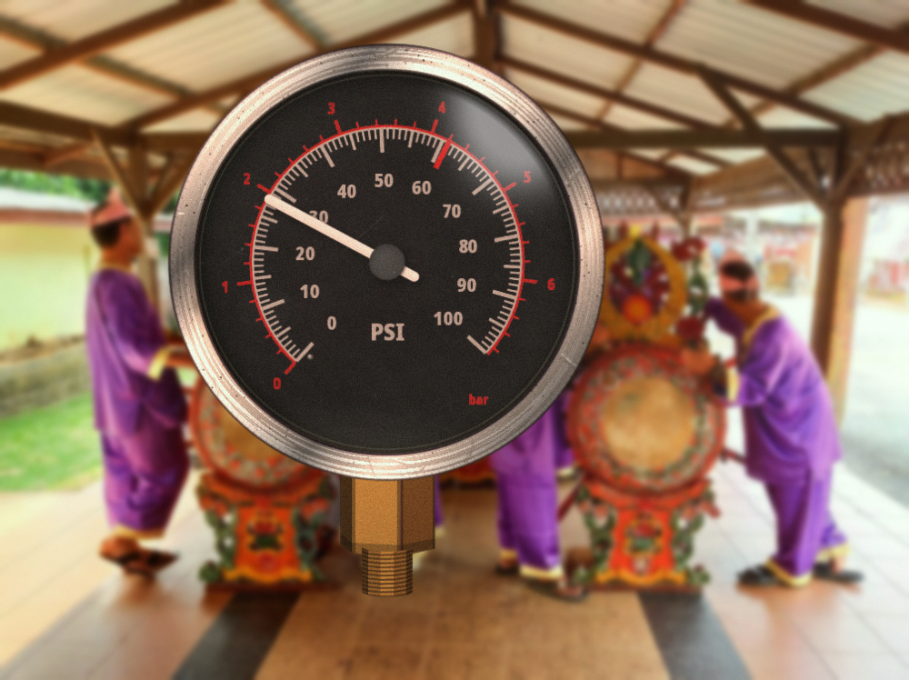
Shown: 28 psi
